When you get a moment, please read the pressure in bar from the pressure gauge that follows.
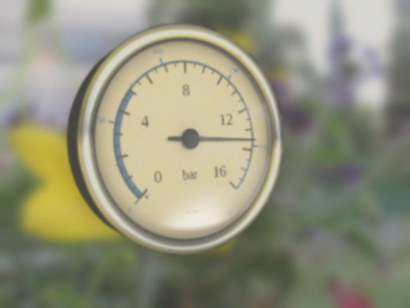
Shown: 13.5 bar
